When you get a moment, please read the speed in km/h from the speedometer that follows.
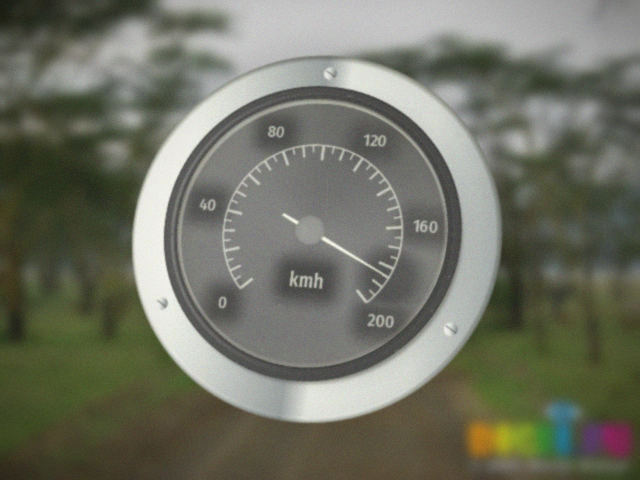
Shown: 185 km/h
